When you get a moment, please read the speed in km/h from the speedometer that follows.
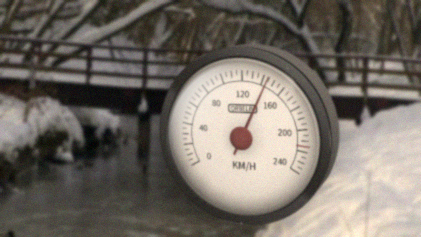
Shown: 145 km/h
